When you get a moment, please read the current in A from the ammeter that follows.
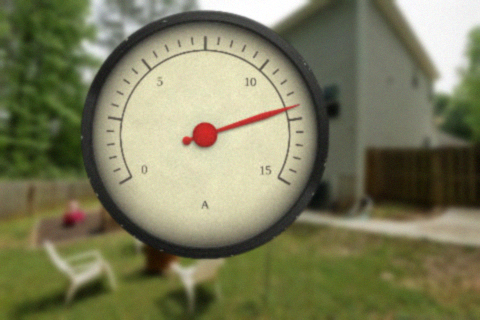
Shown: 12 A
